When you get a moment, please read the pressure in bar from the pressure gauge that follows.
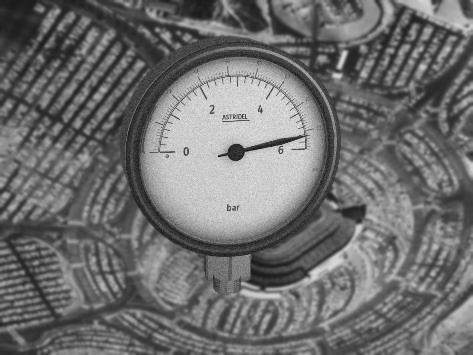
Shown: 5.6 bar
